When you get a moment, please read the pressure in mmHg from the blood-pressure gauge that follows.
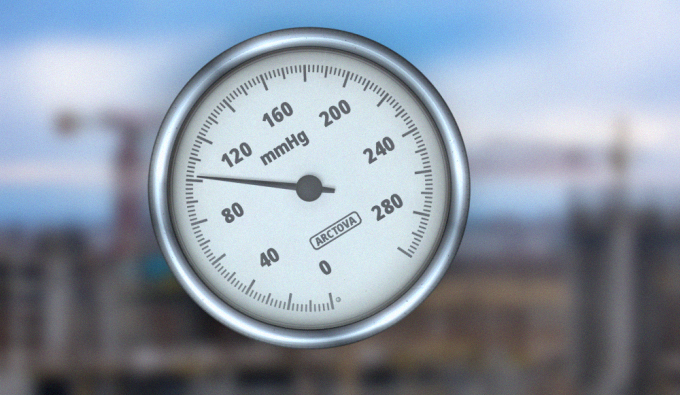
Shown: 102 mmHg
